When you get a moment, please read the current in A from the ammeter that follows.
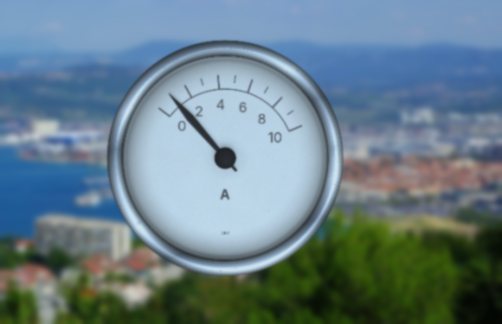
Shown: 1 A
